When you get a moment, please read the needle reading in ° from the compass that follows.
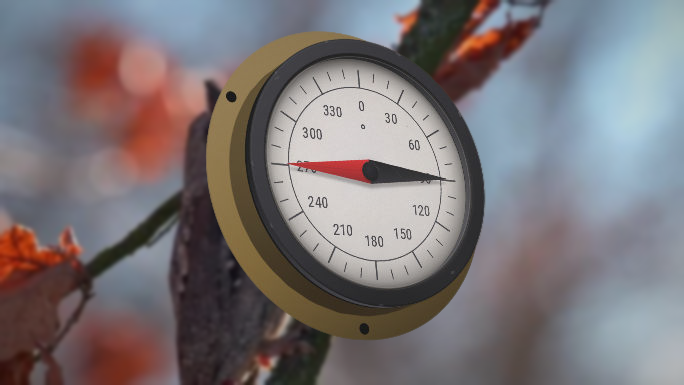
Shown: 270 °
